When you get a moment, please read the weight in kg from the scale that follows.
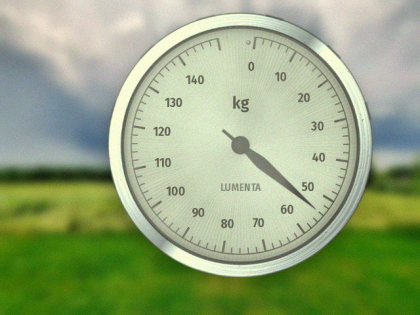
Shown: 54 kg
